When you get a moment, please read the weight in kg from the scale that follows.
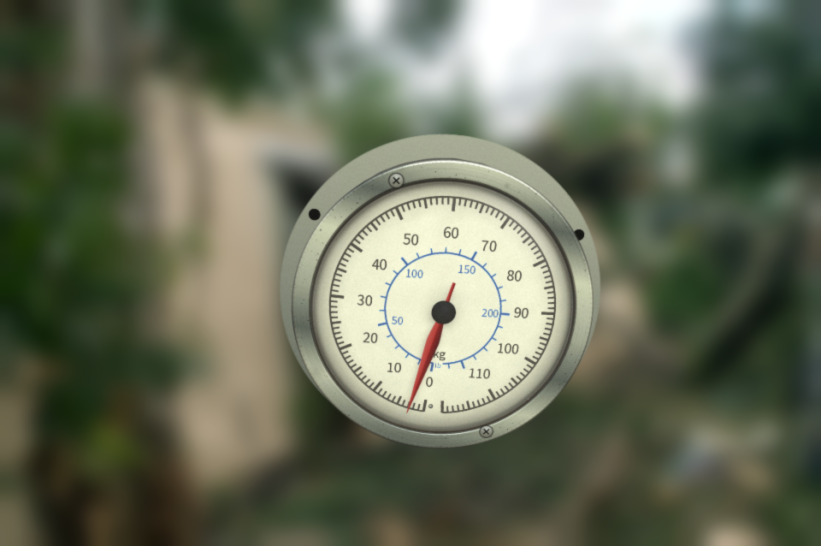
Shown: 3 kg
